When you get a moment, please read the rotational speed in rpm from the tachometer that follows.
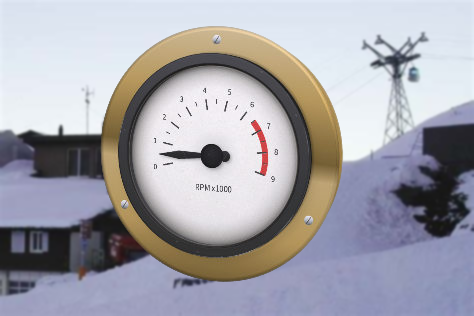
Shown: 500 rpm
